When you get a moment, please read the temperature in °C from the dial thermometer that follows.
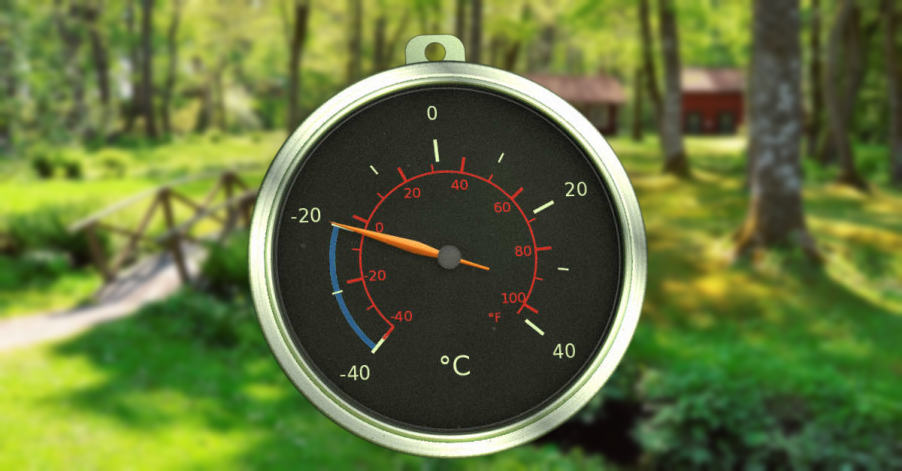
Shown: -20 °C
